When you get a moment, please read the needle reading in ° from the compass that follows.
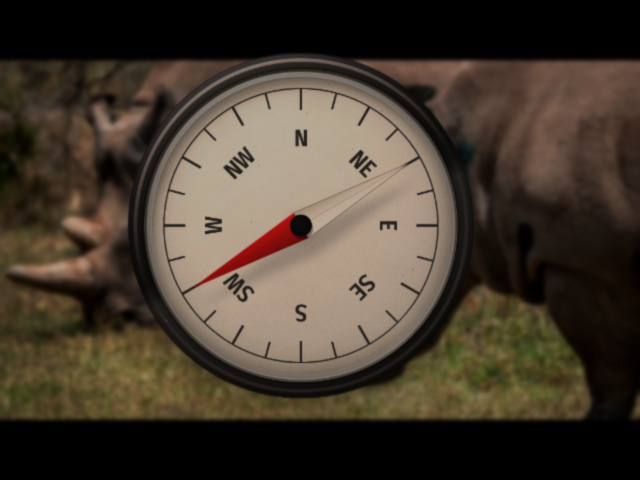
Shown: 240 °
